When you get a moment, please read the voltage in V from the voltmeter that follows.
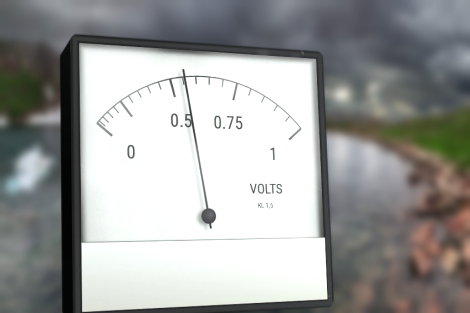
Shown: 0.55 V
